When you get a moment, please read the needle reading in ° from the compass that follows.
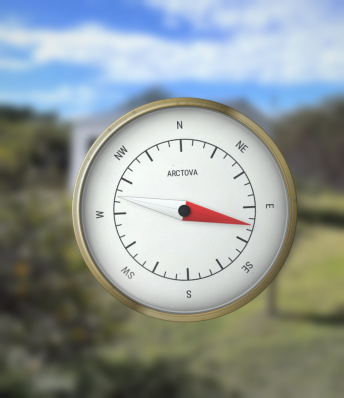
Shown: 105 °
